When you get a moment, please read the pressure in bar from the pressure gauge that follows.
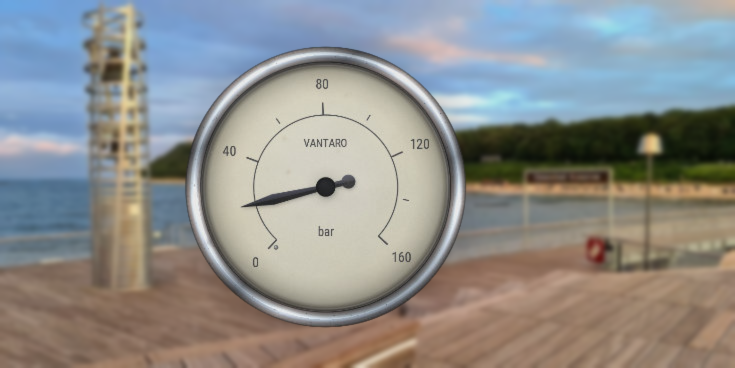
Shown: 20 bar
